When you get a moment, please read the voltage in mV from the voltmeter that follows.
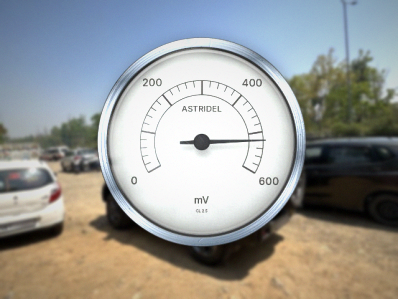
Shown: 520 mV
